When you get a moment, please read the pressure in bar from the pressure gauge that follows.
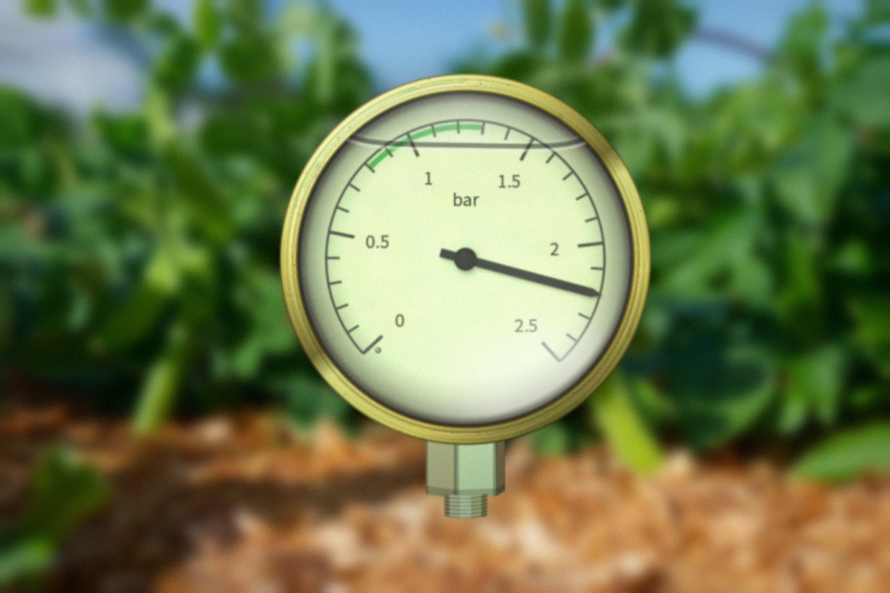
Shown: 2.2 bar
